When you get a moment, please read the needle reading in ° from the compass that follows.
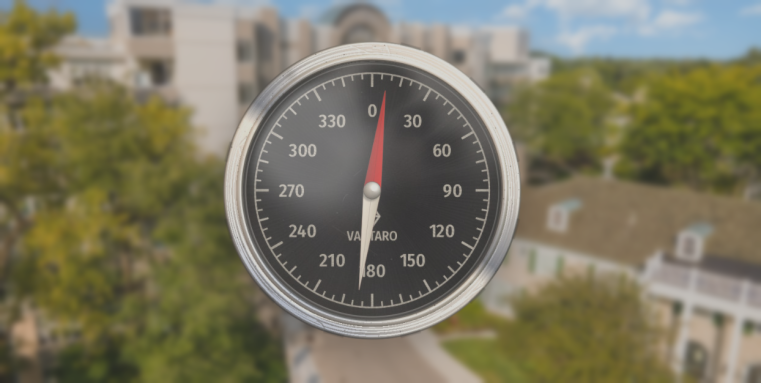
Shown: 7.5 °
